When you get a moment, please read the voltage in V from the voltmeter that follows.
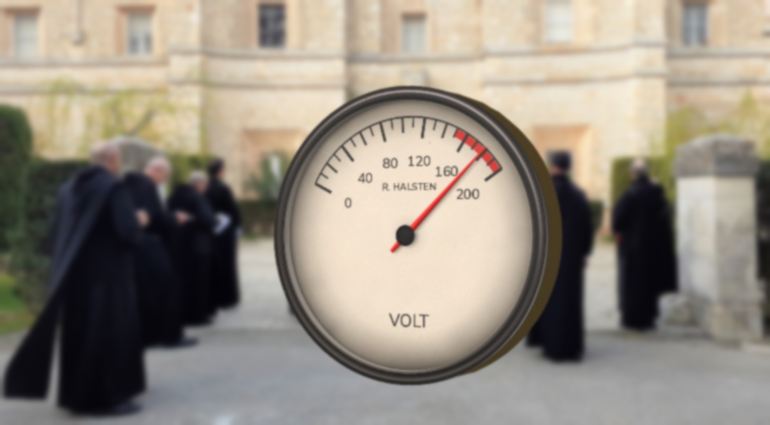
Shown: 180 V
